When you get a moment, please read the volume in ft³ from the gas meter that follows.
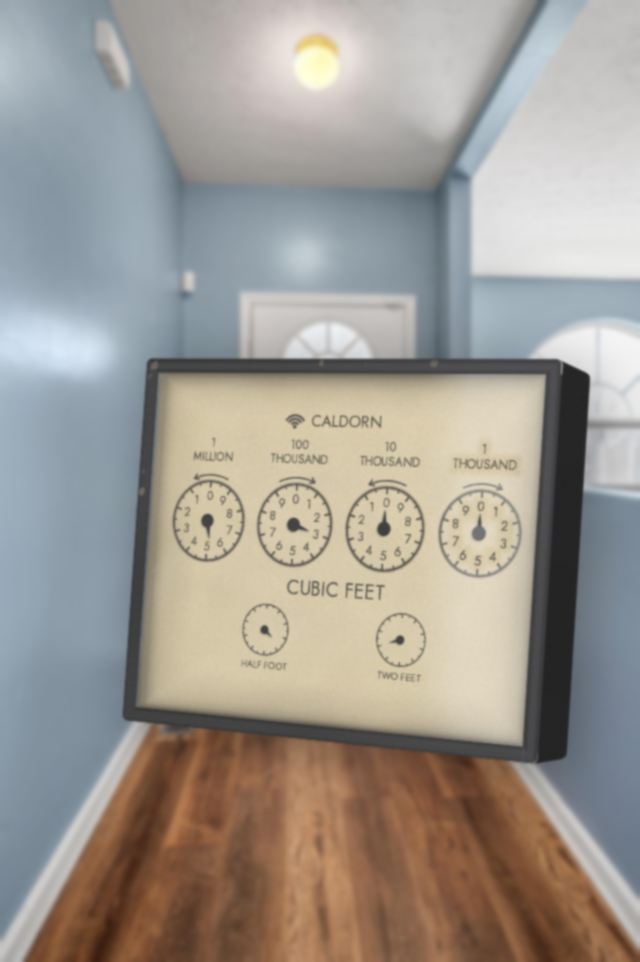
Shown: 530000 ft³
